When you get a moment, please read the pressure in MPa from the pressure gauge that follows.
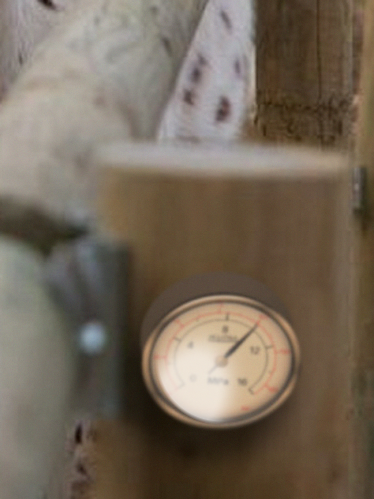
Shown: 10 MPa
